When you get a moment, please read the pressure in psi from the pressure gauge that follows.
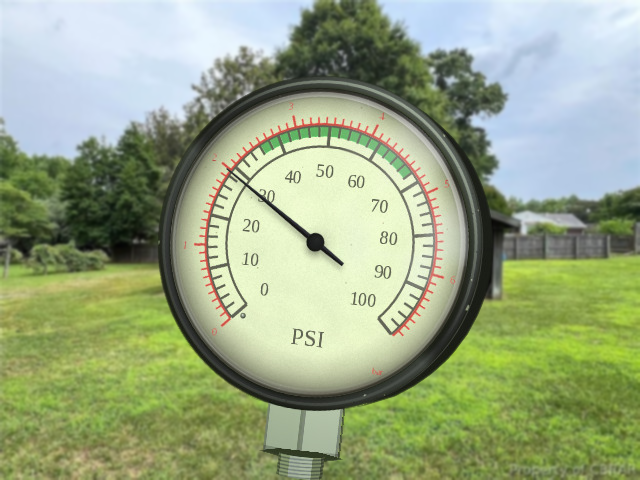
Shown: 29 psi
